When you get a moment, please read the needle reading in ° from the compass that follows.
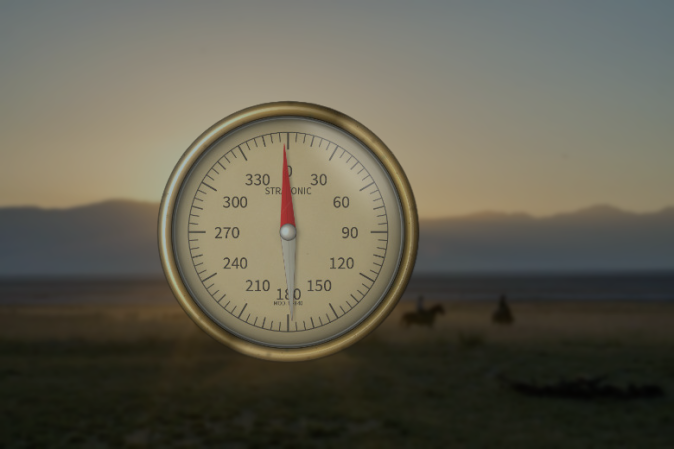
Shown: 357.5 °
